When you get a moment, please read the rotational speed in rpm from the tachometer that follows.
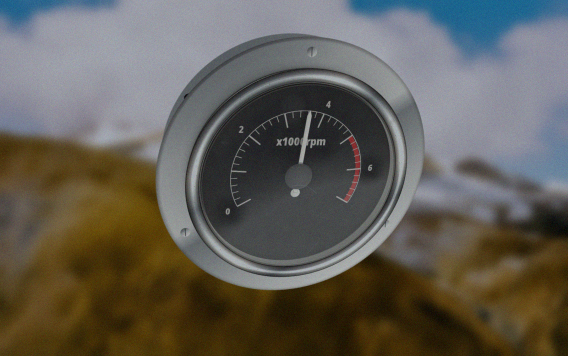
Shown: 3600 rpm
